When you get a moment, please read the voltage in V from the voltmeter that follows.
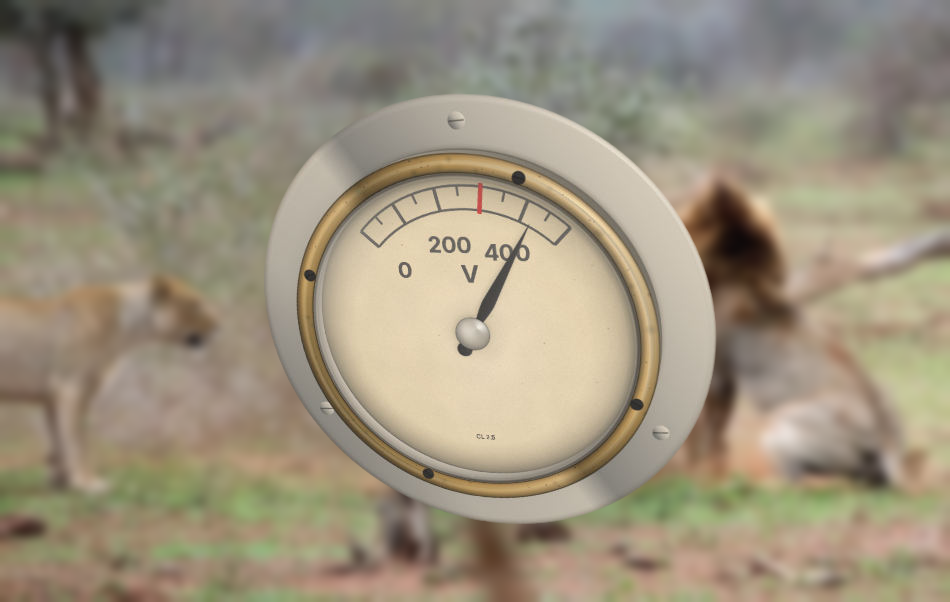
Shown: 425 V
